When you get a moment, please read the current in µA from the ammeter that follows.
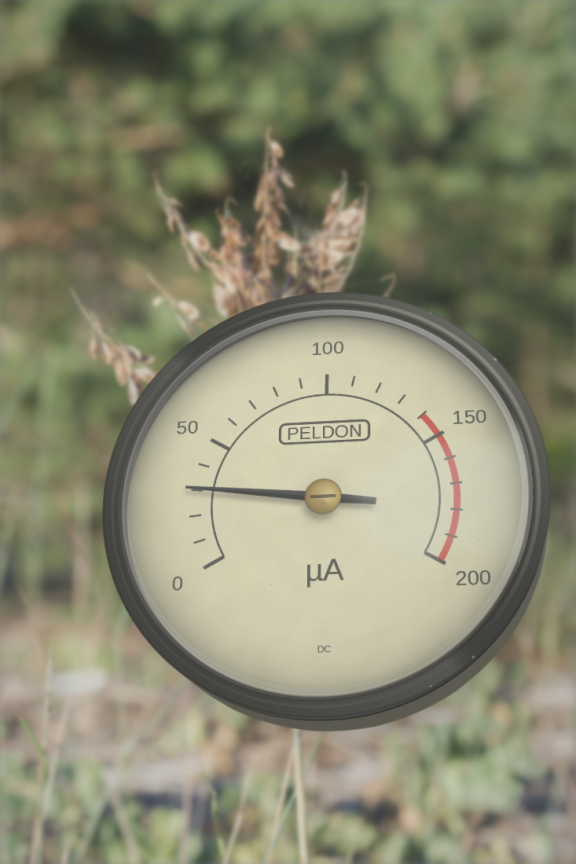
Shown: 30 µA
